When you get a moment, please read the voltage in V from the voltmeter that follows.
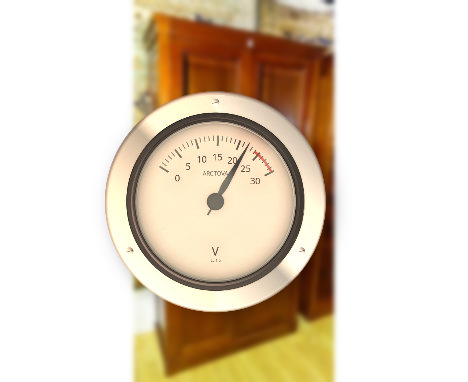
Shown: 22 V
